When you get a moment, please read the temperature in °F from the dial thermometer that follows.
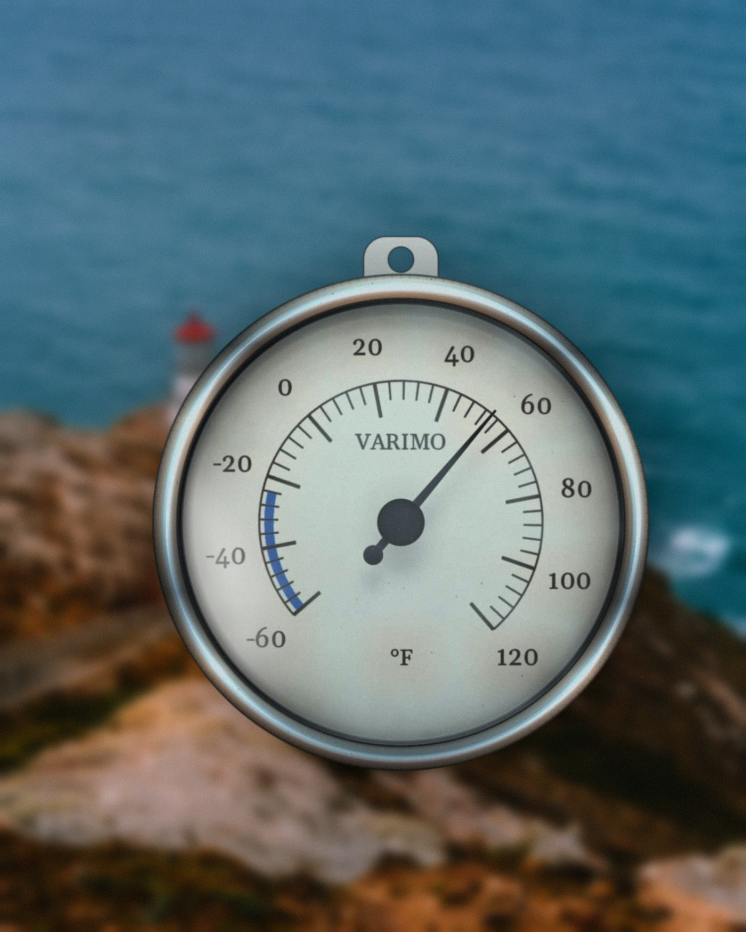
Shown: 54 °F
